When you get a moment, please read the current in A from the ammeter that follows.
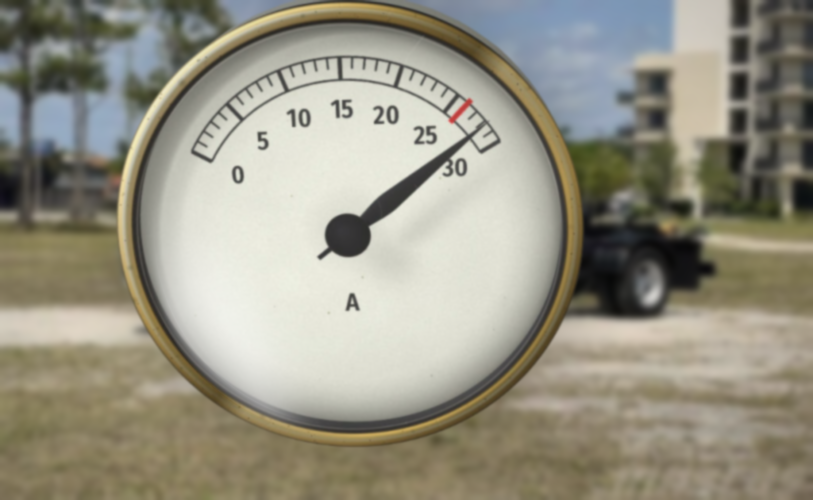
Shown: 28 A
